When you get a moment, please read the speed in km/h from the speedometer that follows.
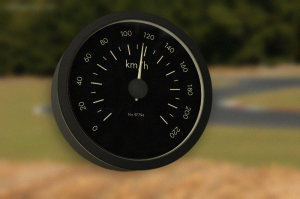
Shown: 115 km/h
